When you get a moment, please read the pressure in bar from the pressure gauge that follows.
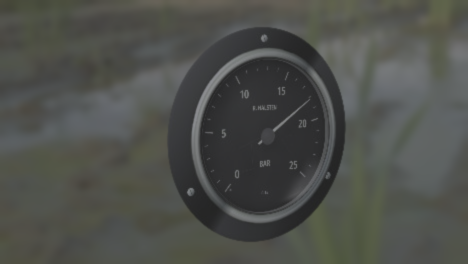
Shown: 18 bar
